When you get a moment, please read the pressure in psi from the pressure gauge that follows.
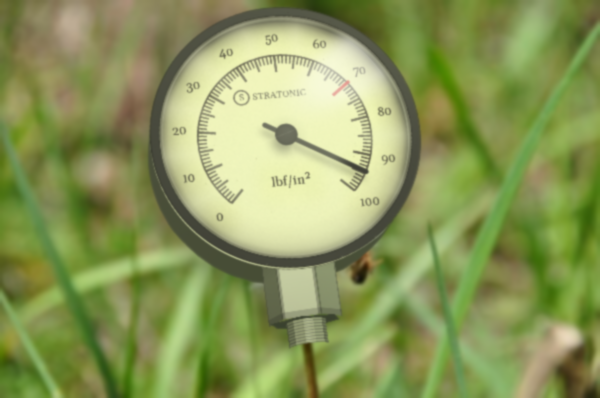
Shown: 95 psi
